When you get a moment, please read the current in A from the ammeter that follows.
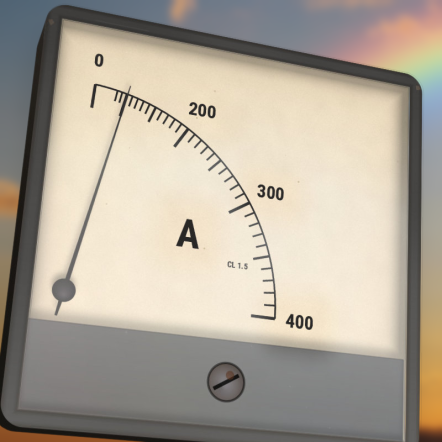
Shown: 100 A
